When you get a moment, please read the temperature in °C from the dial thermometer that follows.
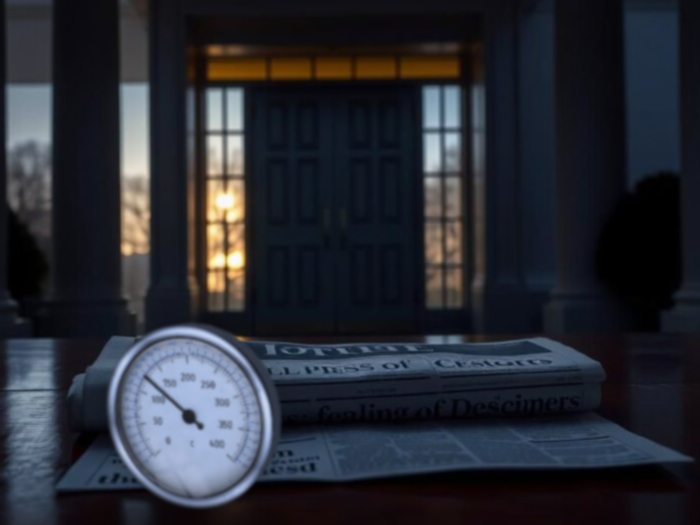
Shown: 125 °C
